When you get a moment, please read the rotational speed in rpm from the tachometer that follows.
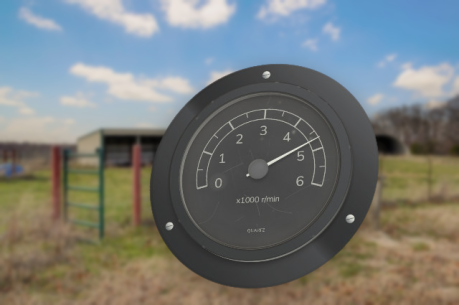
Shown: 4750 rpm
